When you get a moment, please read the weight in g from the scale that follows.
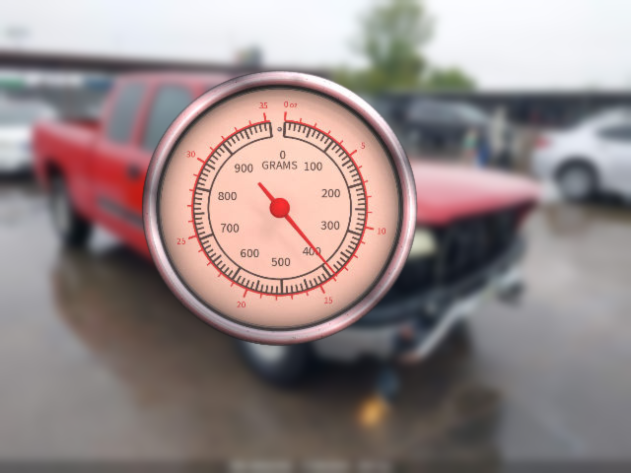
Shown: 390 g
